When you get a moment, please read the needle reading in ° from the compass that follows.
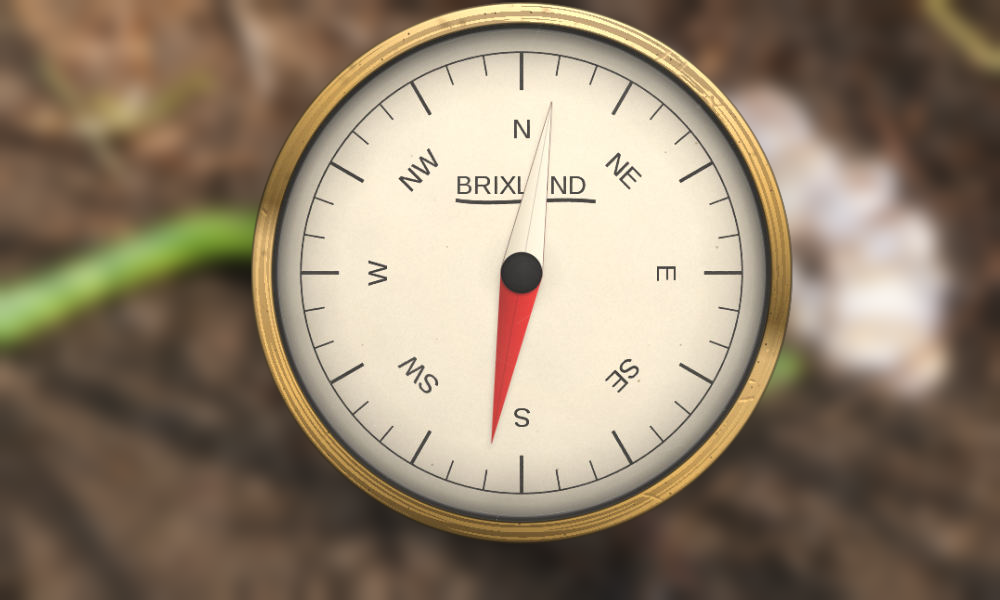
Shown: 190 °
